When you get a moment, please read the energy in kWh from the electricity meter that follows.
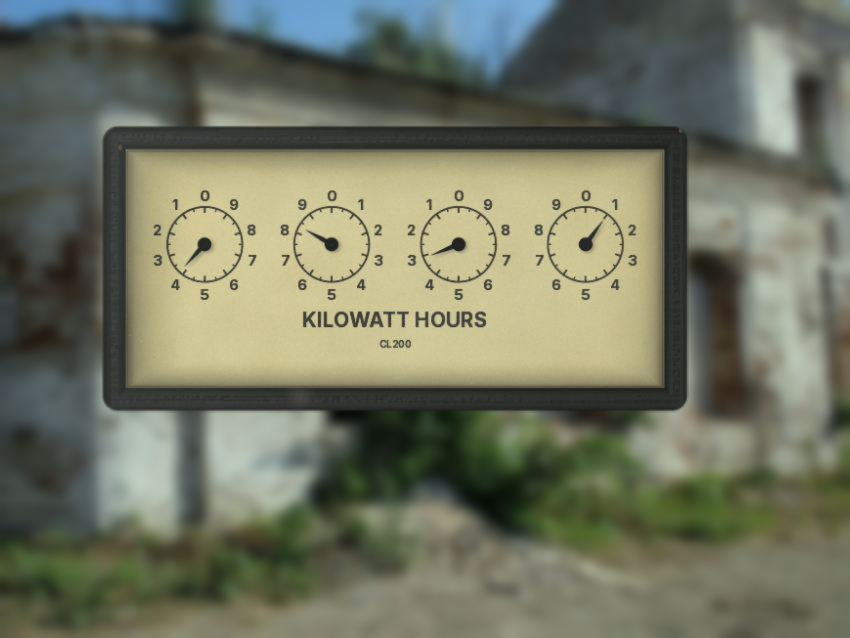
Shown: 3831 kWh
